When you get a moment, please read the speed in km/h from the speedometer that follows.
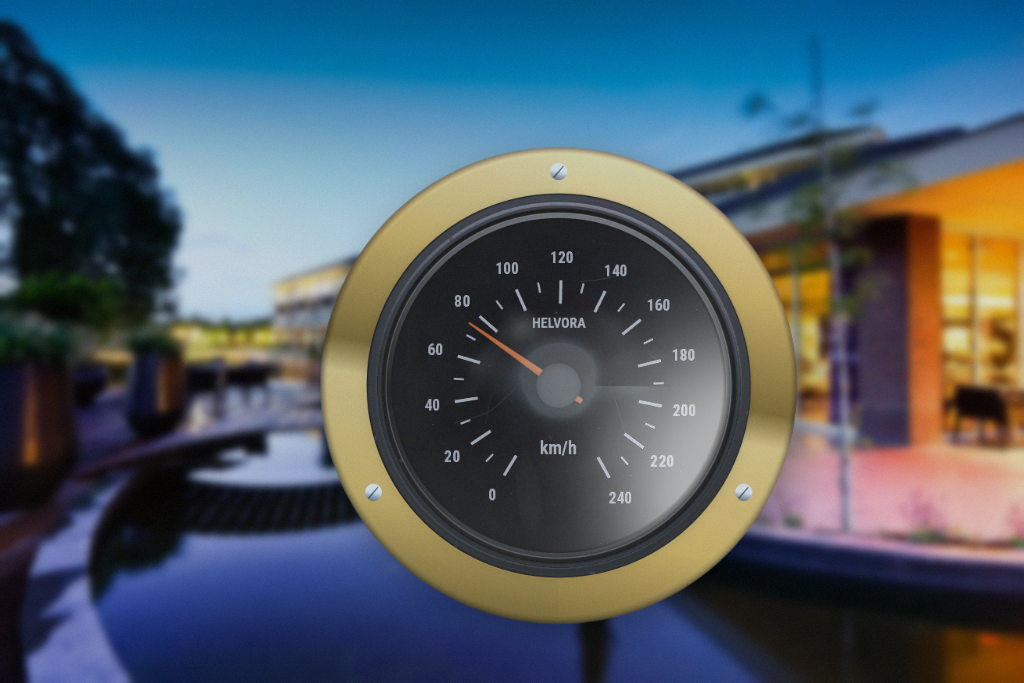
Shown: 75 km/h
